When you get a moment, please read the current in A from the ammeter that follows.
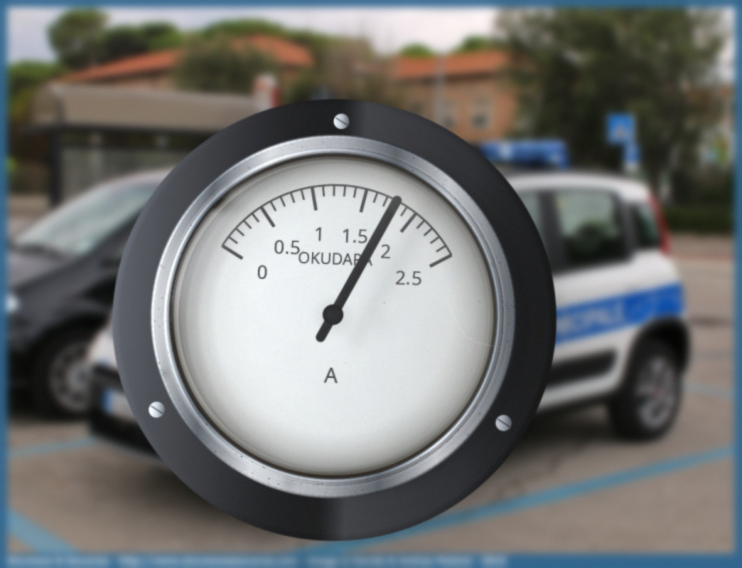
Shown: 1.8 A
